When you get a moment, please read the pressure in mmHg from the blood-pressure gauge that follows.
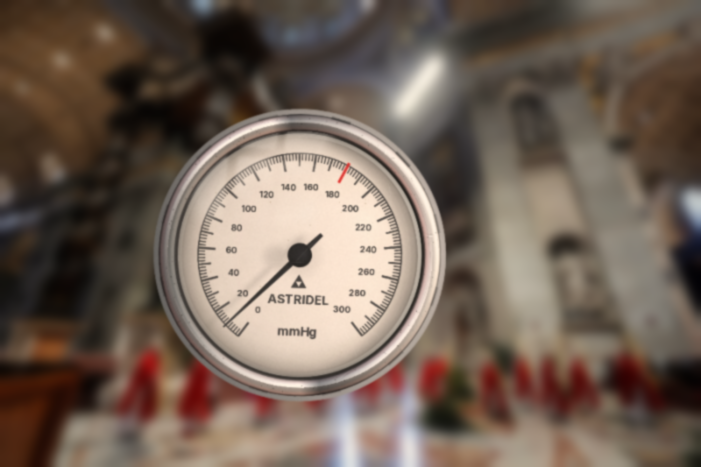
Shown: 10 mmHg
